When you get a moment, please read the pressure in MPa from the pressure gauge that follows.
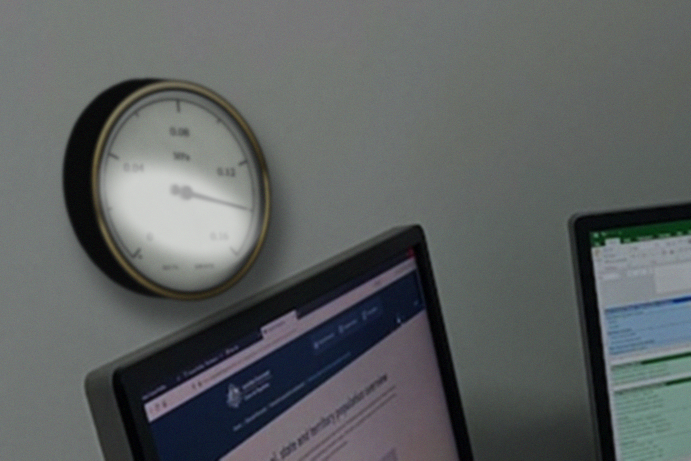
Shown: 0.14 MPa
